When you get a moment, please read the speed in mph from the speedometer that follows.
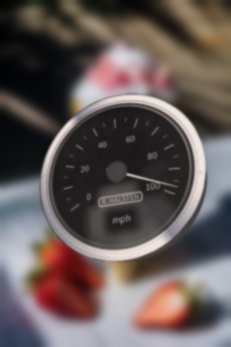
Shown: 97.5 mph
